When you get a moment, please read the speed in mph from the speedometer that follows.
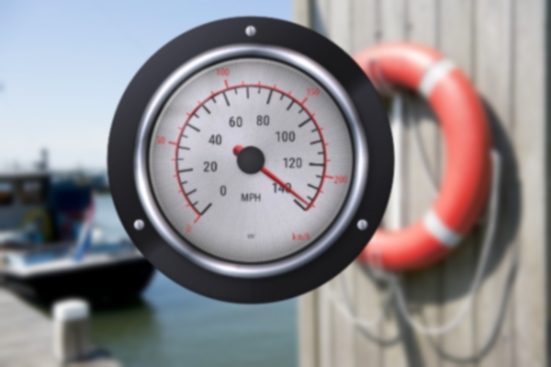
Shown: 137.5 mph
